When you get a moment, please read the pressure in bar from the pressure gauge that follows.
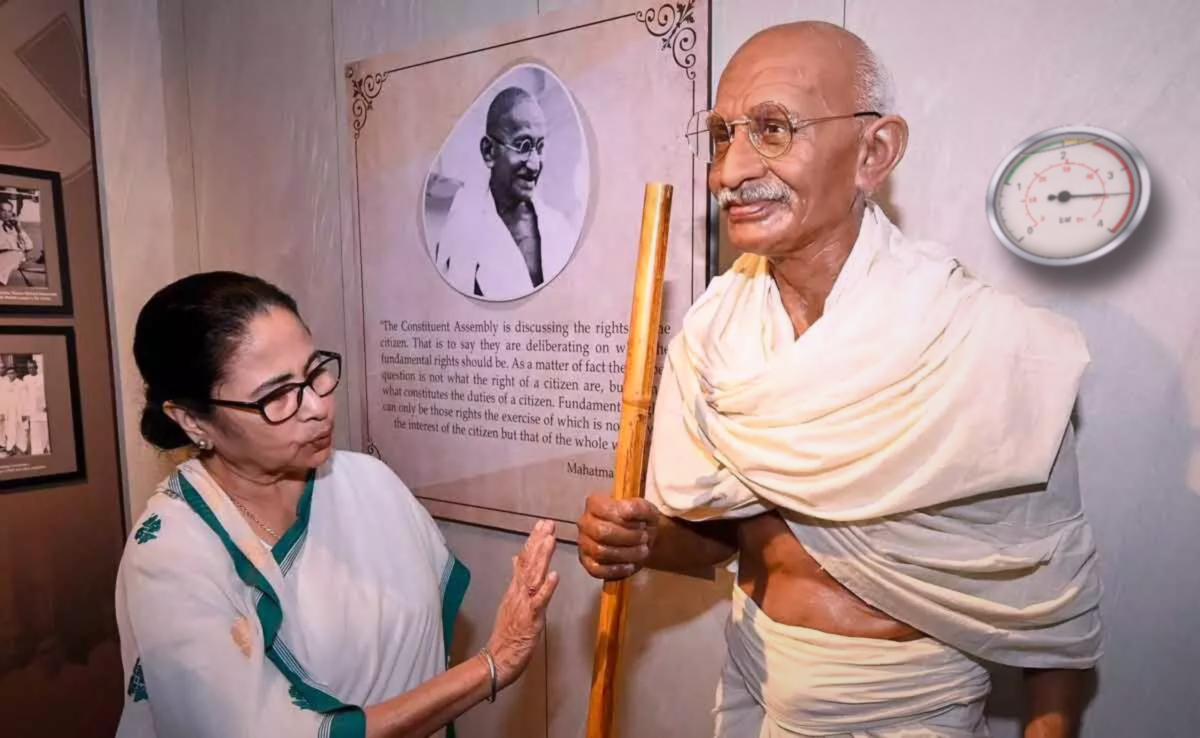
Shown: 3.4 bar
